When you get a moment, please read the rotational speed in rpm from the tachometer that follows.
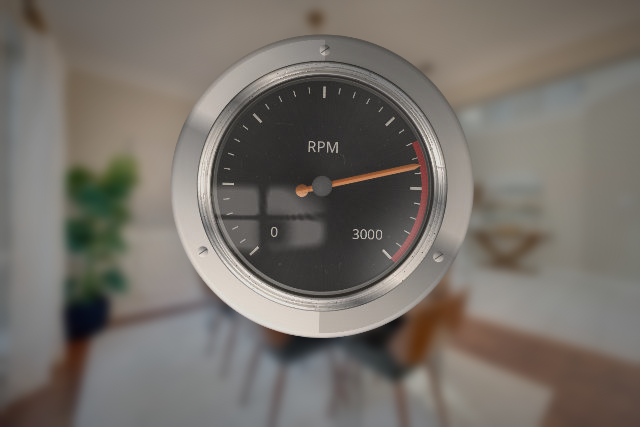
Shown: 2350 rpm
